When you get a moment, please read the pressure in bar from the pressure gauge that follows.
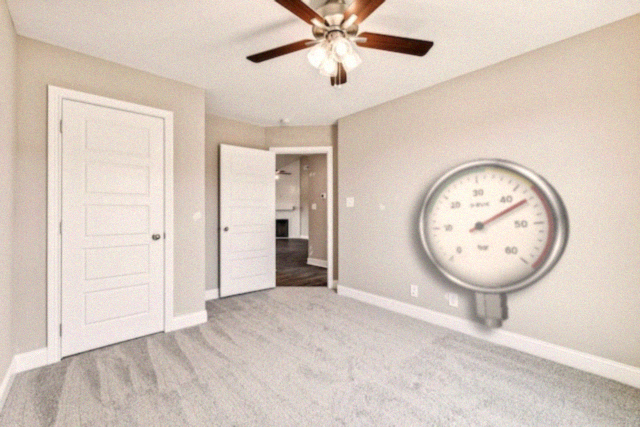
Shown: 44 bar
